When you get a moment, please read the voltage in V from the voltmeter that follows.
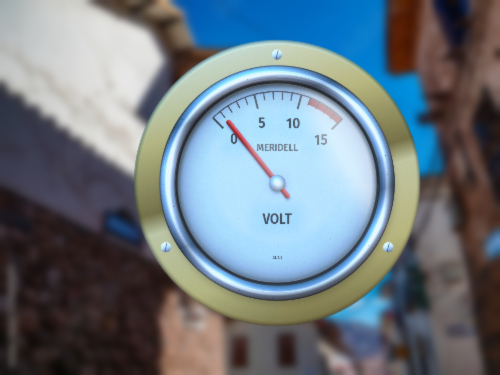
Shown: 1 V
